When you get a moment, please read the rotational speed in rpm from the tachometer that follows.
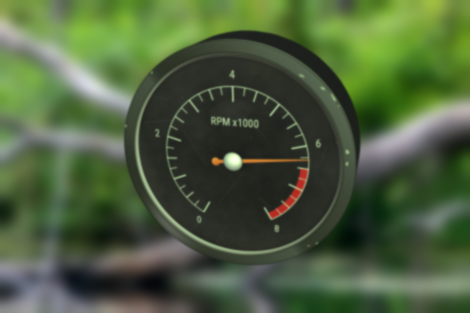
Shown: 6250 rpm
